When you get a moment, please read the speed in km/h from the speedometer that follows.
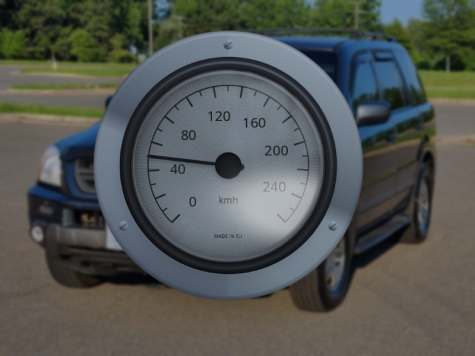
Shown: 50 km/h
